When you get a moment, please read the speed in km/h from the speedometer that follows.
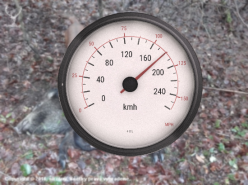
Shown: 180 km/h
